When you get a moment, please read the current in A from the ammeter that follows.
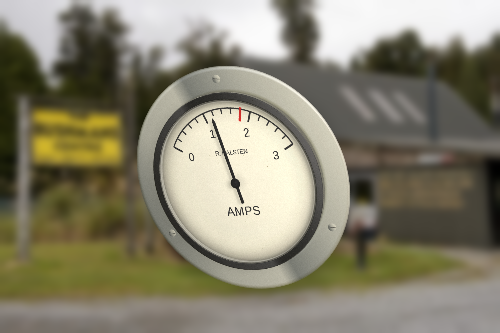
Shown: 1.2 A
